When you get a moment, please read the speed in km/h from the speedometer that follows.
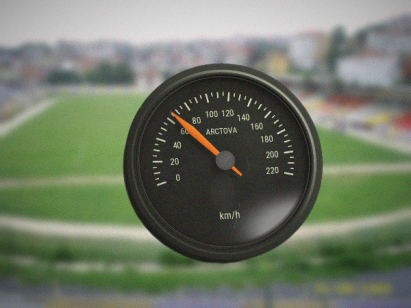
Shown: 65 km/h
